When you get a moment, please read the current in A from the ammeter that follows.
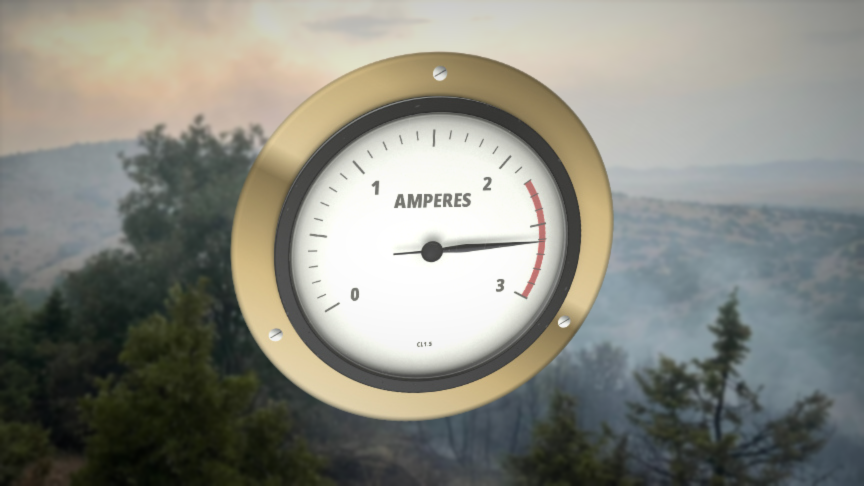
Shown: 2.6 A
